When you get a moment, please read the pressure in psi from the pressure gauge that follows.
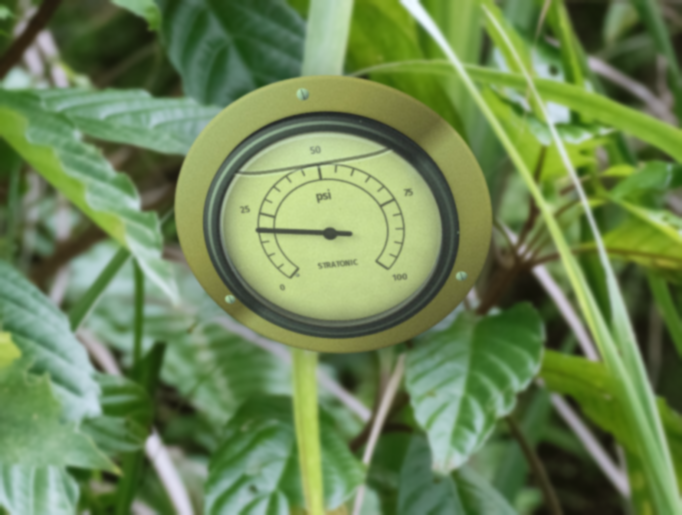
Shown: 20 psi
